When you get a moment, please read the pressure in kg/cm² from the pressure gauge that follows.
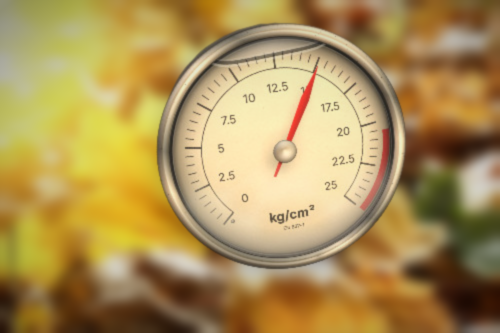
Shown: 15 kg/cm²
